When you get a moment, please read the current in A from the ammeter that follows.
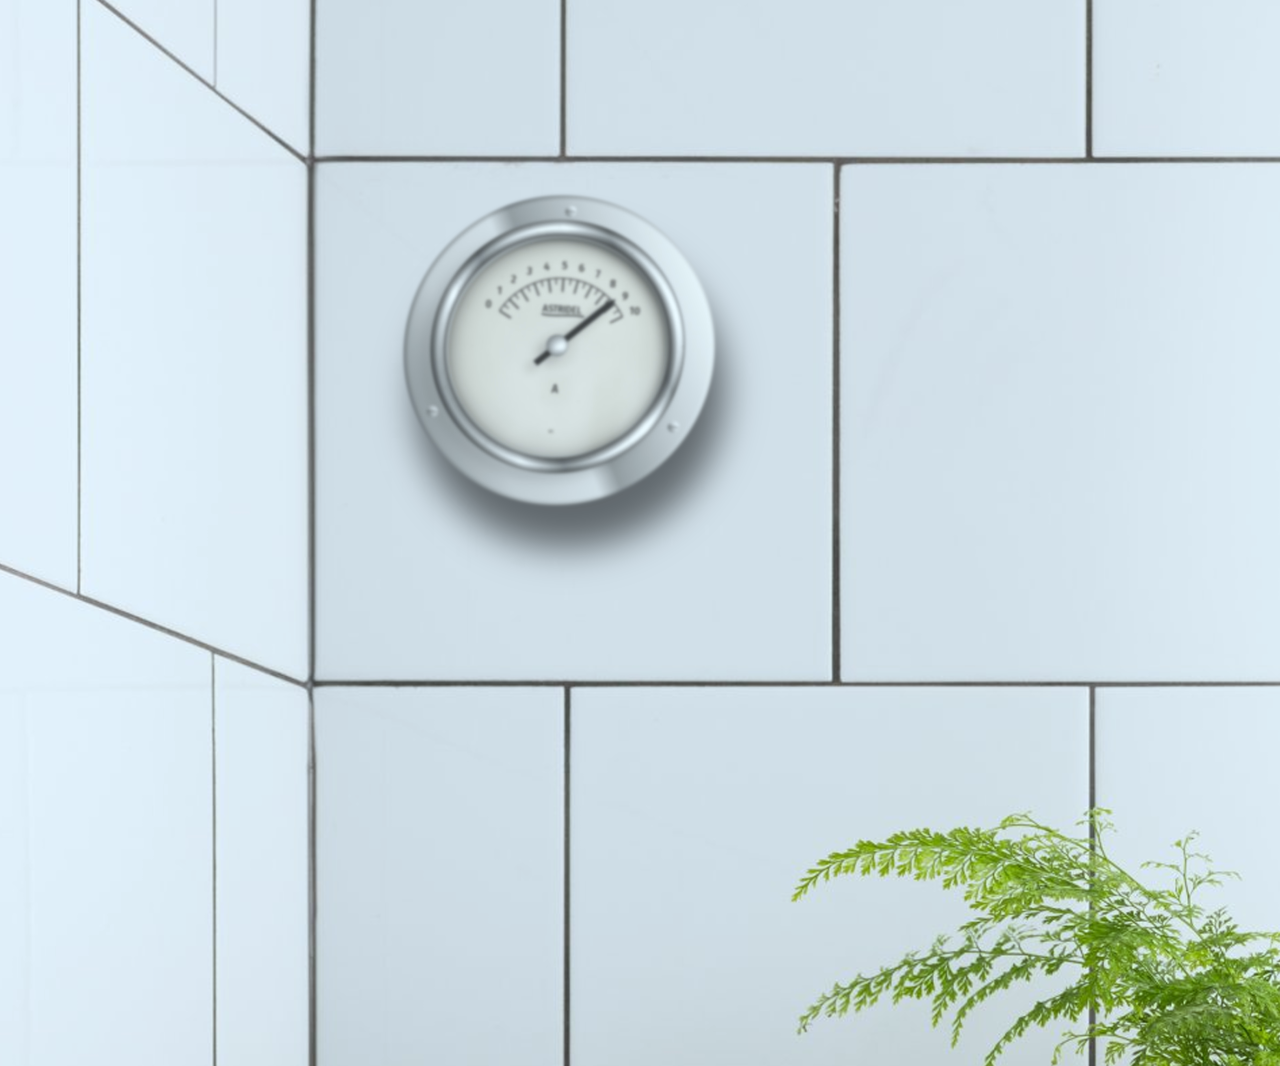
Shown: 9 A
